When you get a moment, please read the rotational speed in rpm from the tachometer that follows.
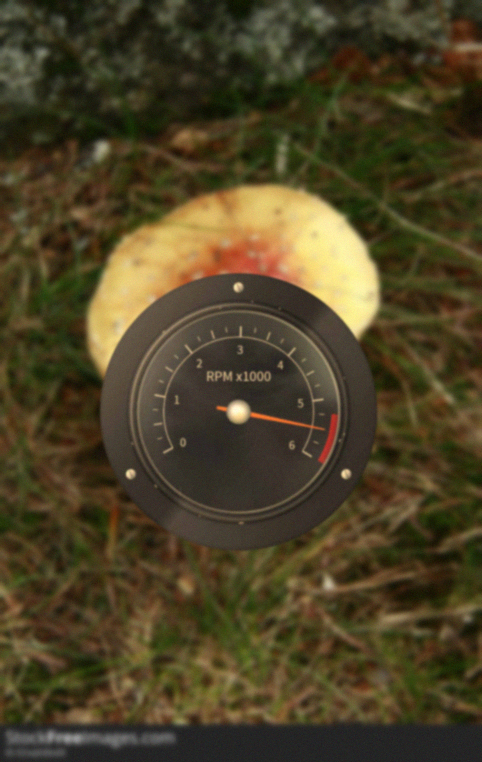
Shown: 5500 rpm
